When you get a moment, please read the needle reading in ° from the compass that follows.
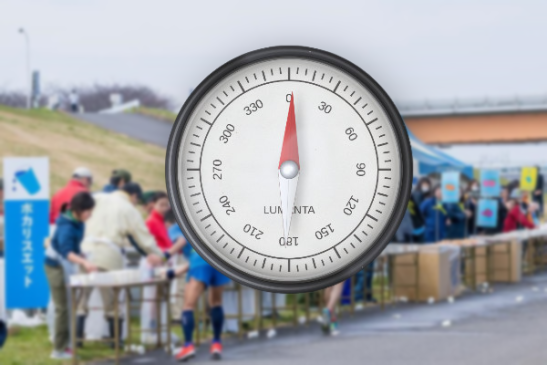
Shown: 2.5 °
